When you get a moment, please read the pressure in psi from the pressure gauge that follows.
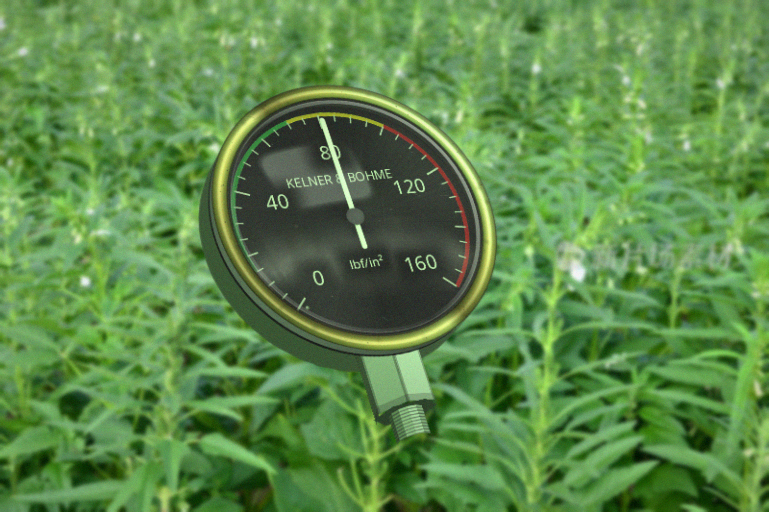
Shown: 80 psi
